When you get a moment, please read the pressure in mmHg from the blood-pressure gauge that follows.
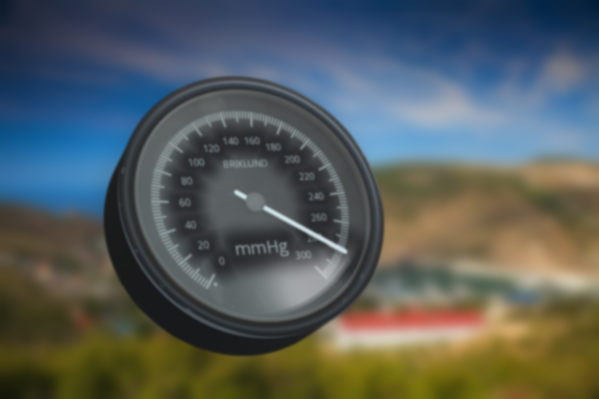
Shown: 280 mmHg
